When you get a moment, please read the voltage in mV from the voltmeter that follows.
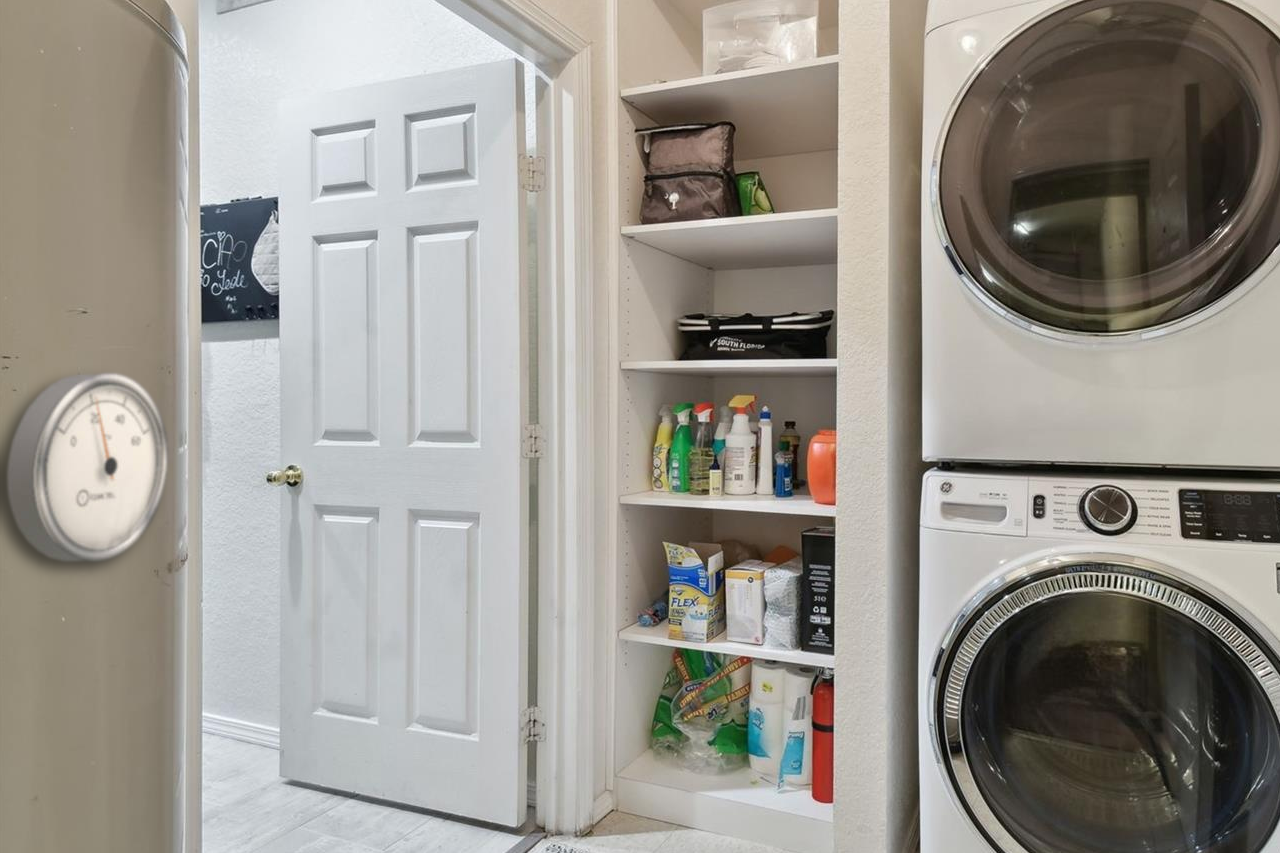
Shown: 20 mV
